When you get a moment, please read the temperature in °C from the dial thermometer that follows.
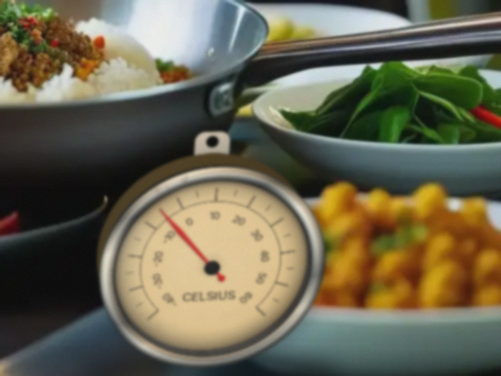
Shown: -5 °C
